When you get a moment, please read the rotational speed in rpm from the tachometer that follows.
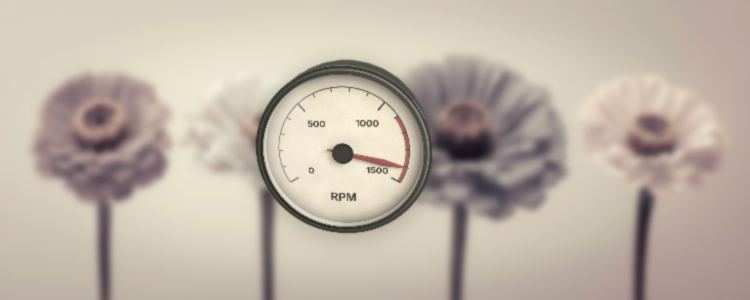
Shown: 1400 rpm
